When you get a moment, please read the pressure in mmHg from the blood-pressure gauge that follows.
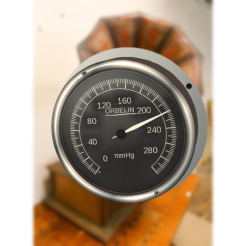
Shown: 220 mmHg
